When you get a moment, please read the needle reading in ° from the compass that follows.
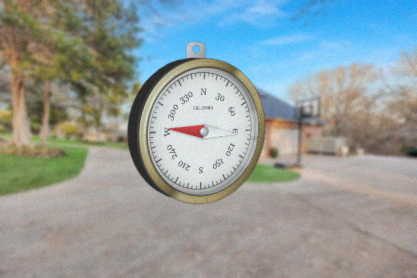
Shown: 275 °
